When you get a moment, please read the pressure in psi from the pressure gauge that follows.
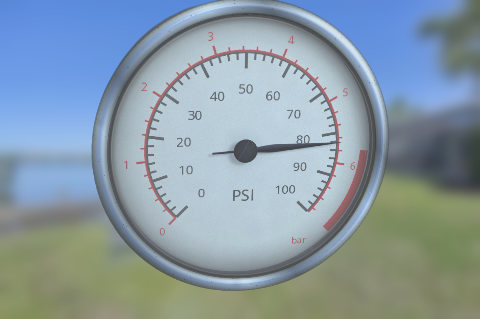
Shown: 82 psi
